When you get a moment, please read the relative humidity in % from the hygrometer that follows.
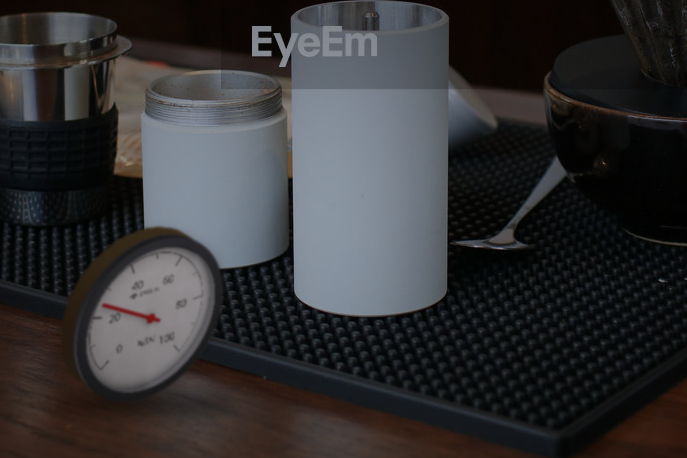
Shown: 25 %
